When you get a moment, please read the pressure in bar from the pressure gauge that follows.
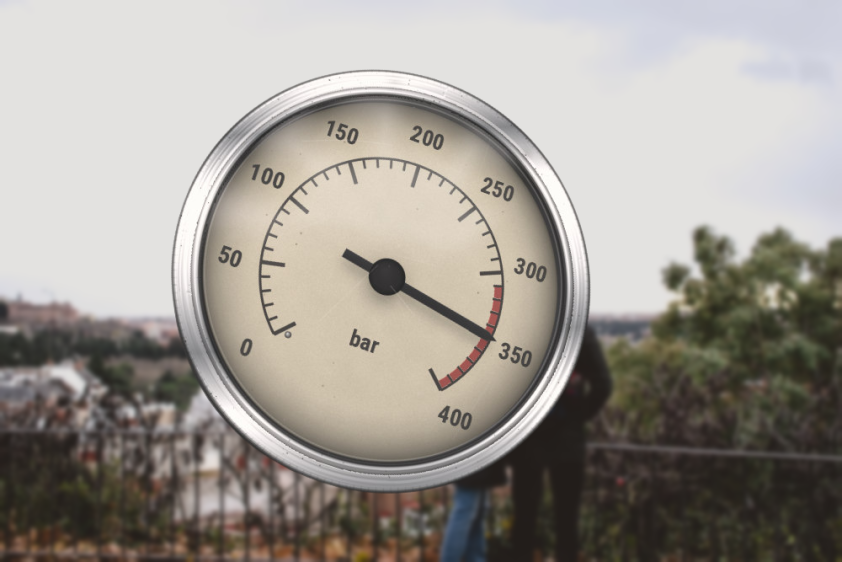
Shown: 350 bar
